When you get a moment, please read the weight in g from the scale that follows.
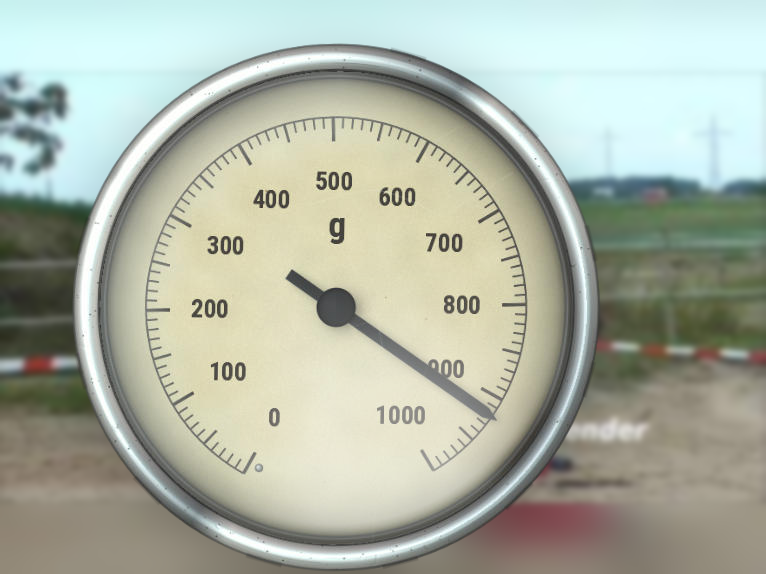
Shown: 920 g
